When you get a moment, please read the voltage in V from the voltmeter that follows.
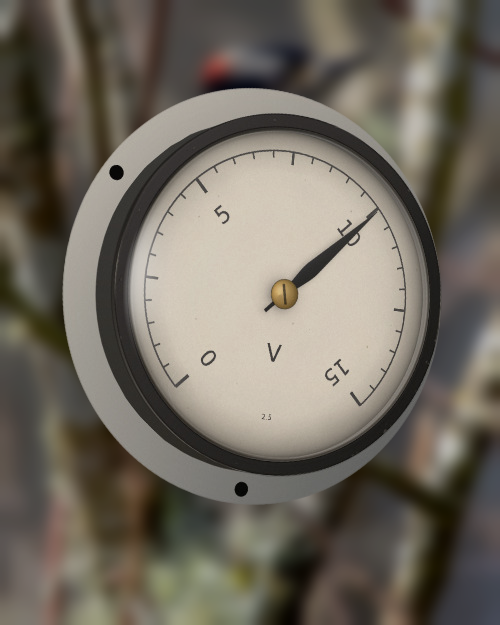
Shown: 10 V
